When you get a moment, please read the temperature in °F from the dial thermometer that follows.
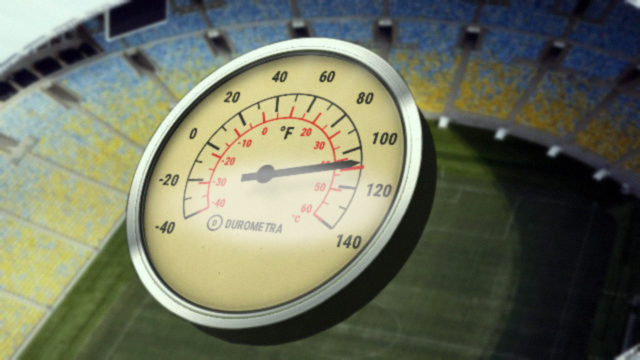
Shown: 110 °F
